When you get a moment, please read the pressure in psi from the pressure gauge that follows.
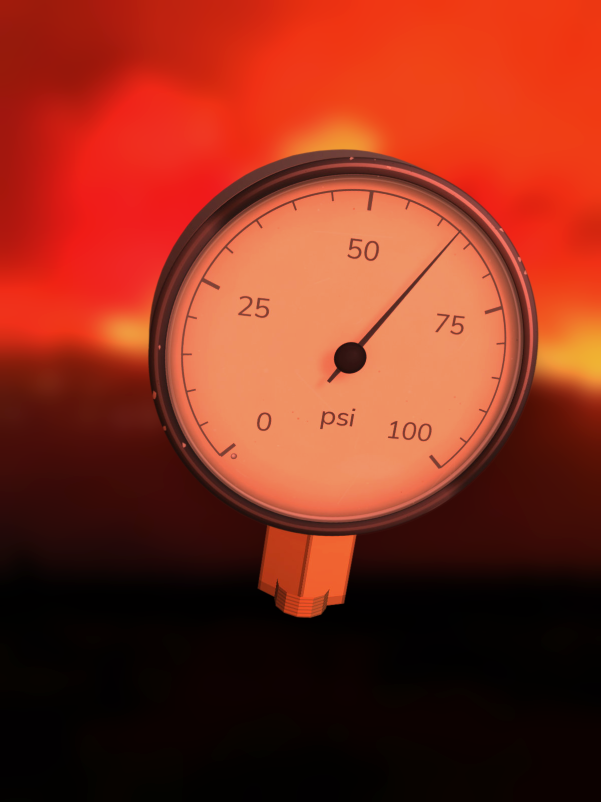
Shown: 62.5 psi
